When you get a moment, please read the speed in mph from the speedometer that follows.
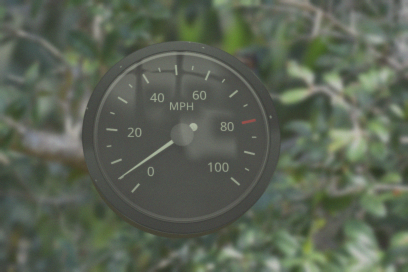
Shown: 5 mph
